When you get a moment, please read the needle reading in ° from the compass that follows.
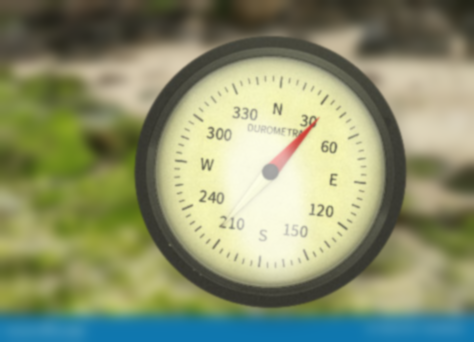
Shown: 35 °
